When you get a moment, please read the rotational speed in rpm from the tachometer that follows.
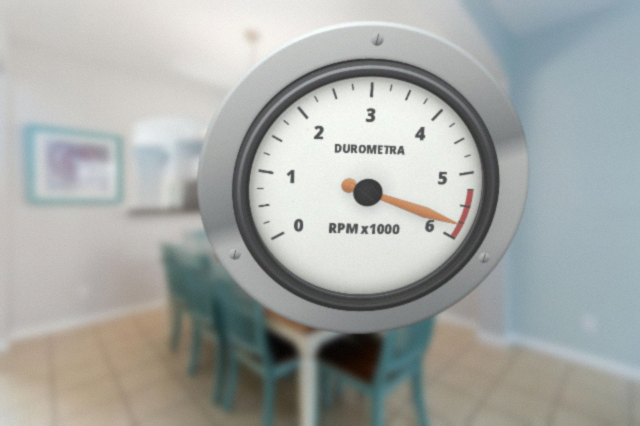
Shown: 5750 rpm
